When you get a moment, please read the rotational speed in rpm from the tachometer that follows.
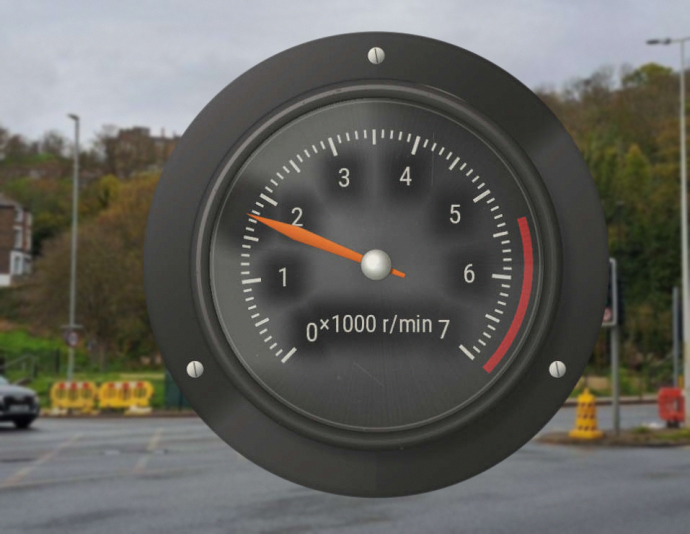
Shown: 1750 rpm
